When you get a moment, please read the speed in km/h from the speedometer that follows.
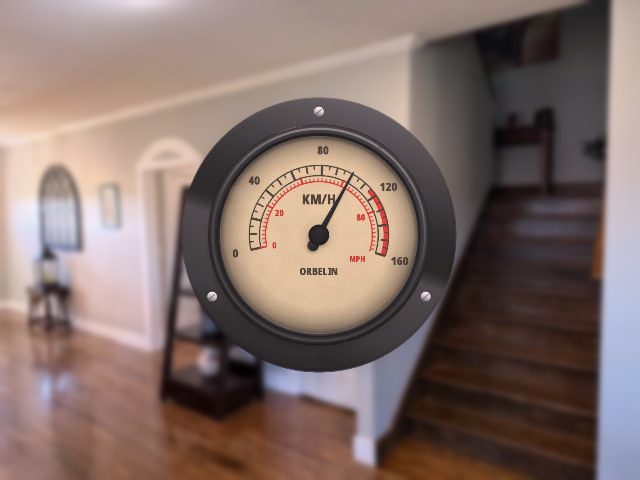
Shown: 100 km/h
